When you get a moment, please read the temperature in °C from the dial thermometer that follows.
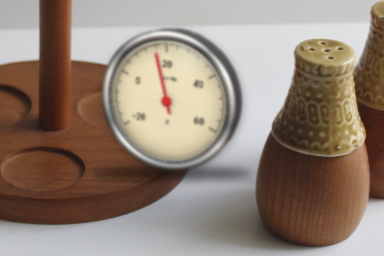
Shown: 16 °C
